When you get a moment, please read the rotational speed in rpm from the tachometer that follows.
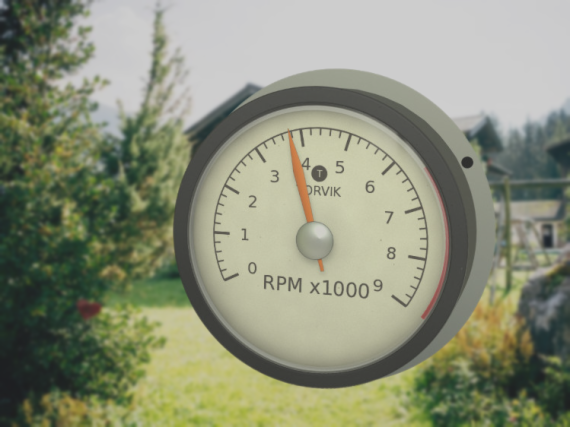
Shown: 3800 rpm
